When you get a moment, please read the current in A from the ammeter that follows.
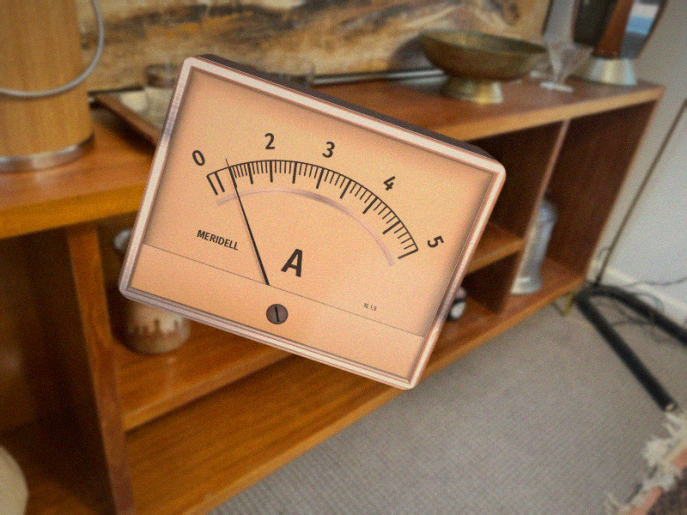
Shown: 1 A
